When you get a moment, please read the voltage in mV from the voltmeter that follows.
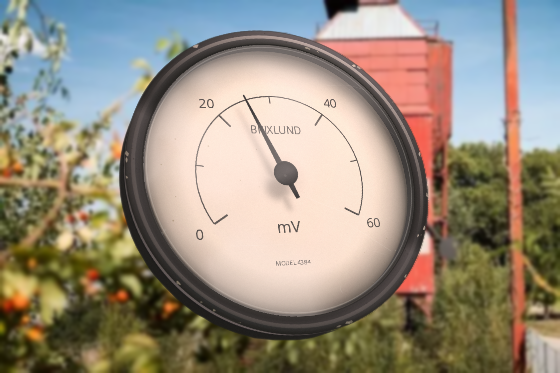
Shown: 25 mV
